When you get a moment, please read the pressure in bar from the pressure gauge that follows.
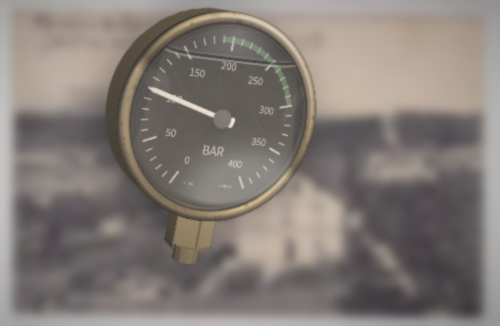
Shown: 100 bar
